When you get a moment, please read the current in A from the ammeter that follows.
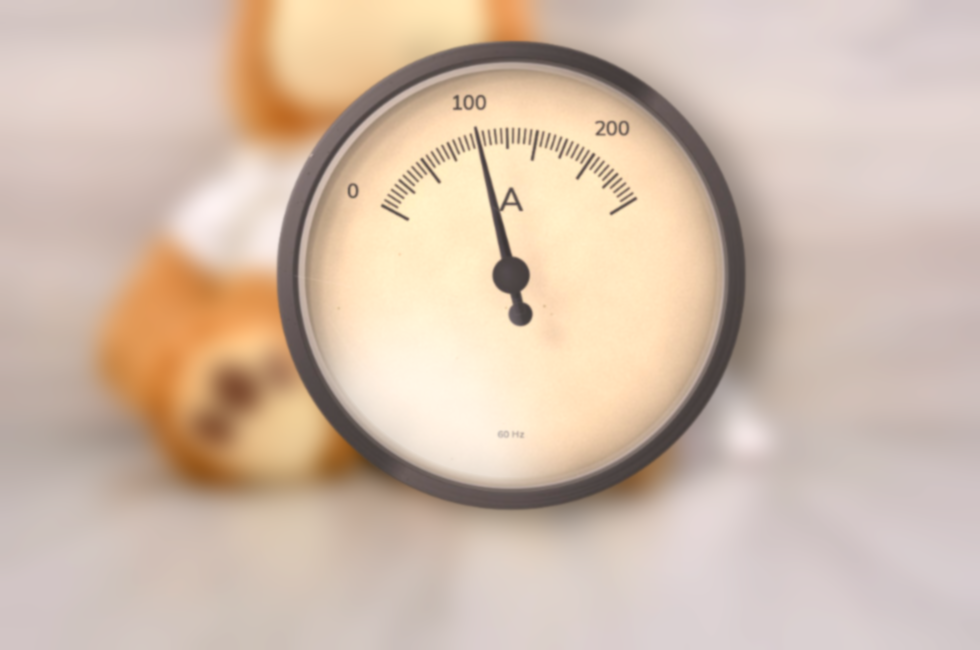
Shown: 100 A
